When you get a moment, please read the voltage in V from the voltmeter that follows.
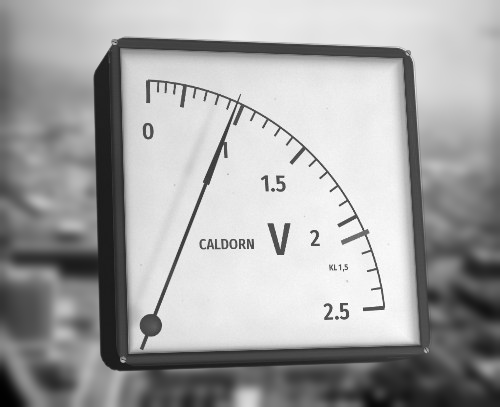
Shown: 0.95 V
